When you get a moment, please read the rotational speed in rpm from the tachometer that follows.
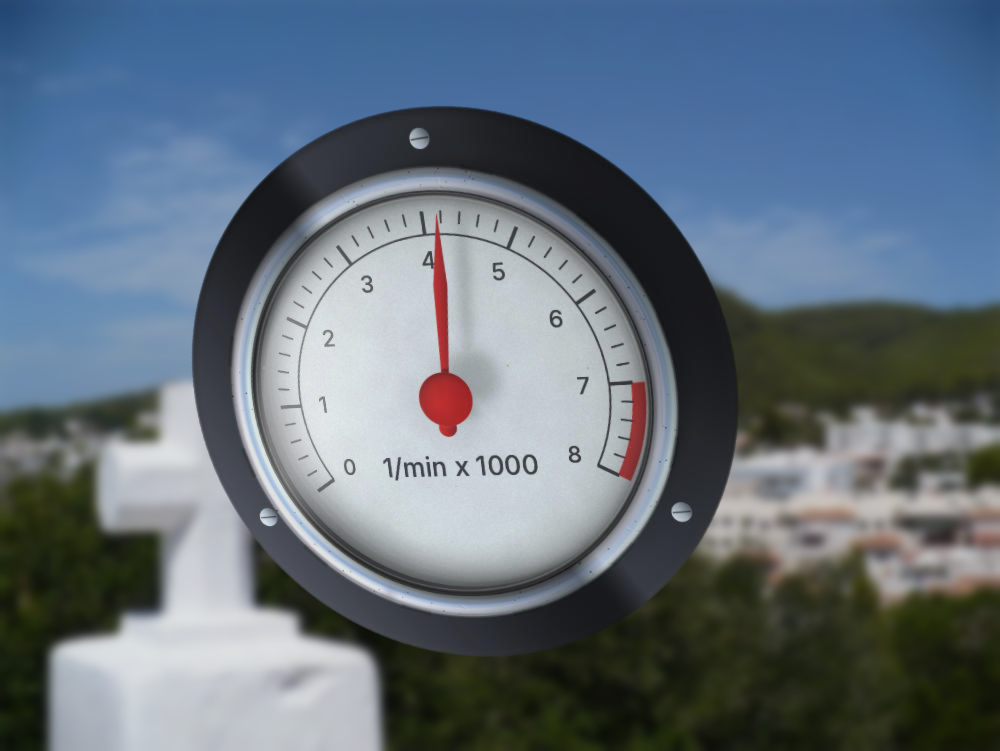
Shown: 4200 rpm
